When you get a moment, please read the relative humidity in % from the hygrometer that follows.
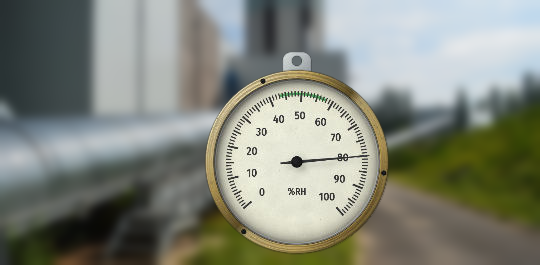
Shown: 80 %
